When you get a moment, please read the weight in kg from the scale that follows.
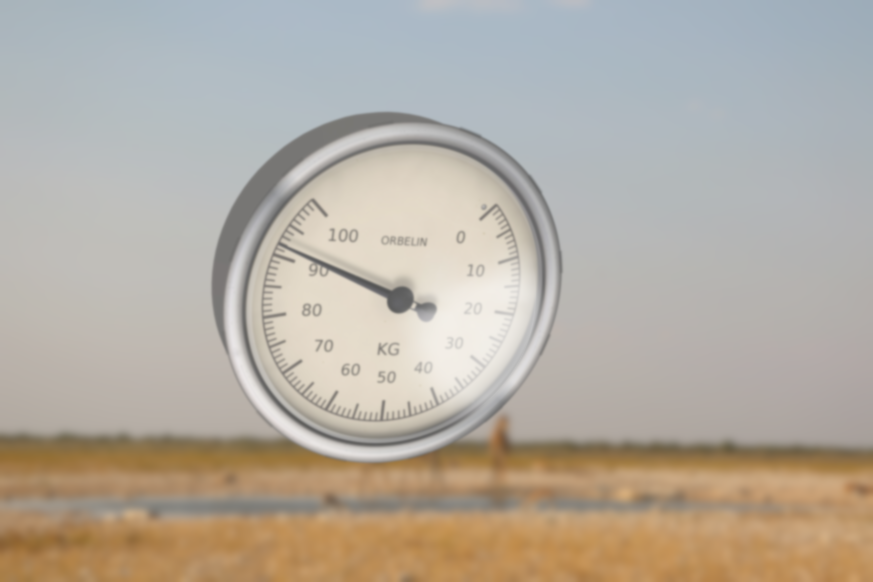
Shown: 92 kg
